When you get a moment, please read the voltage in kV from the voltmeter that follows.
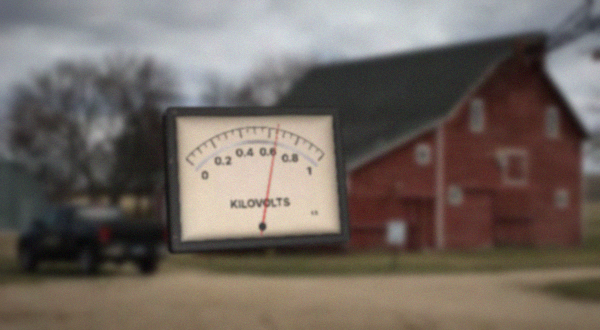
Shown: 0.65 kV
